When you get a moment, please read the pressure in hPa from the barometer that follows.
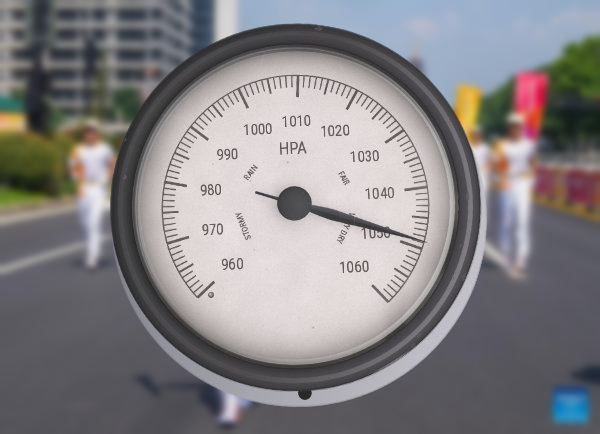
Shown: 1049 hPa
